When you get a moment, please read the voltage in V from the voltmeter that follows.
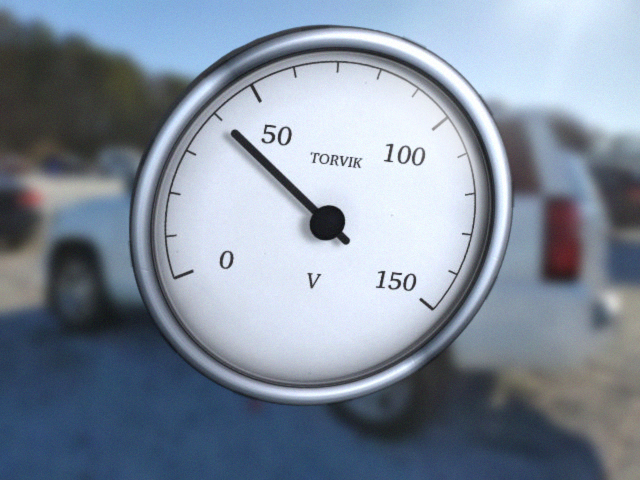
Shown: 40 V
